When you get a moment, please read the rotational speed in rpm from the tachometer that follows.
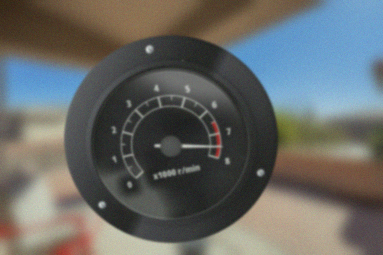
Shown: 7500 rpm
